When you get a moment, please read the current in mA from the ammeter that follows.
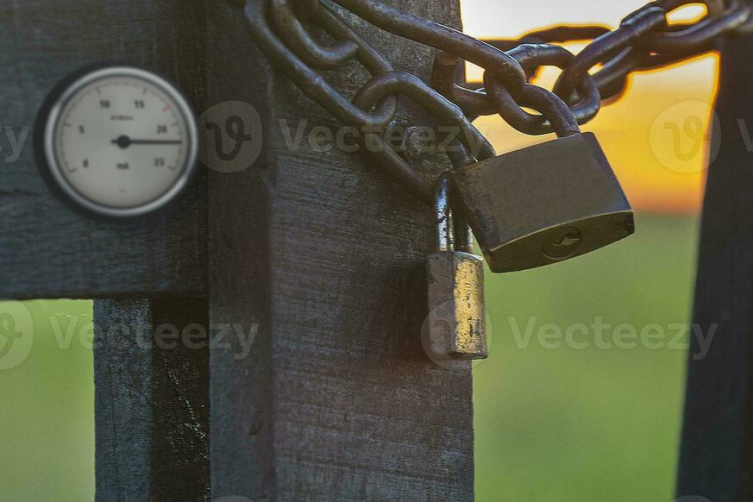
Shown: 22 mA
